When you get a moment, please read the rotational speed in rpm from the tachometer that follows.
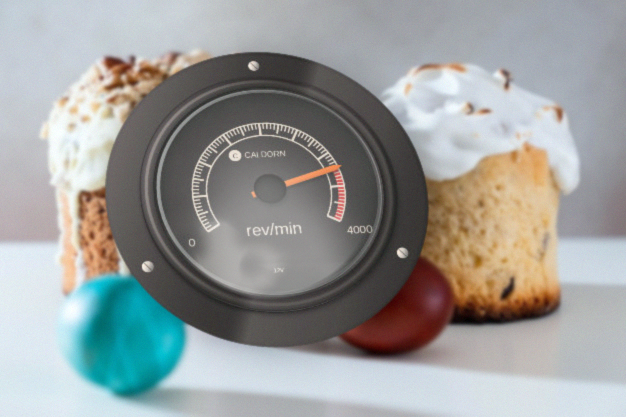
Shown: 3250 rpm
